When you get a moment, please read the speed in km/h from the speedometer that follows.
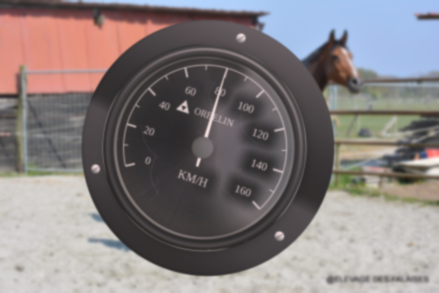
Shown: 80 km/h
